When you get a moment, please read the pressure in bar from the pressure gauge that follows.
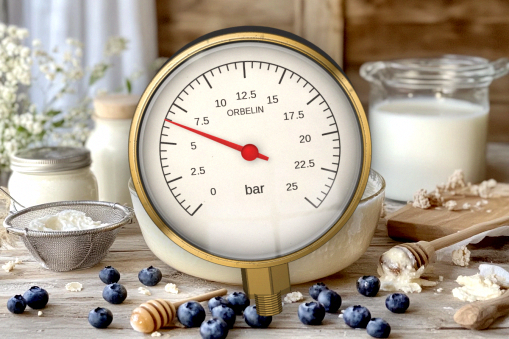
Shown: 6.5 bar
